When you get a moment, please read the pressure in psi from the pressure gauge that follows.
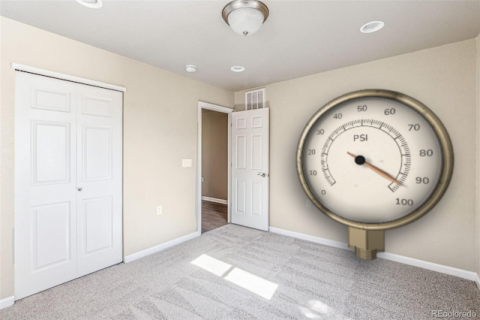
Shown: 95 psi
